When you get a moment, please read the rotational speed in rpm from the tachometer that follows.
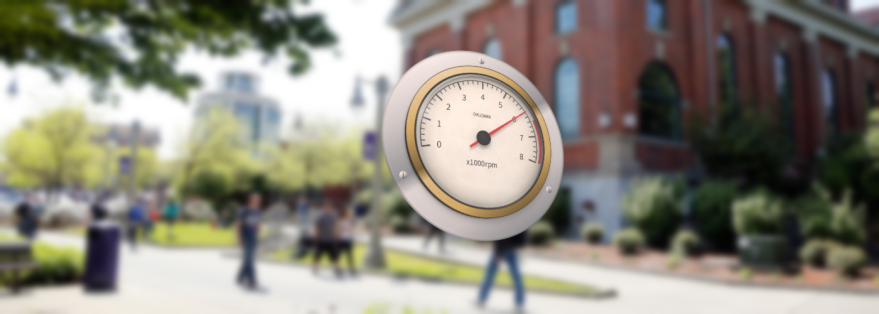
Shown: 6000 rpm
